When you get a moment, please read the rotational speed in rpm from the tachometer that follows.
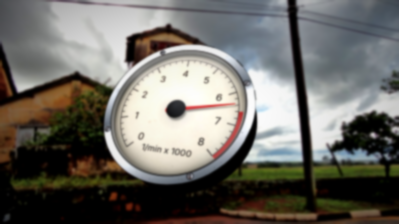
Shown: 6400 rpm
